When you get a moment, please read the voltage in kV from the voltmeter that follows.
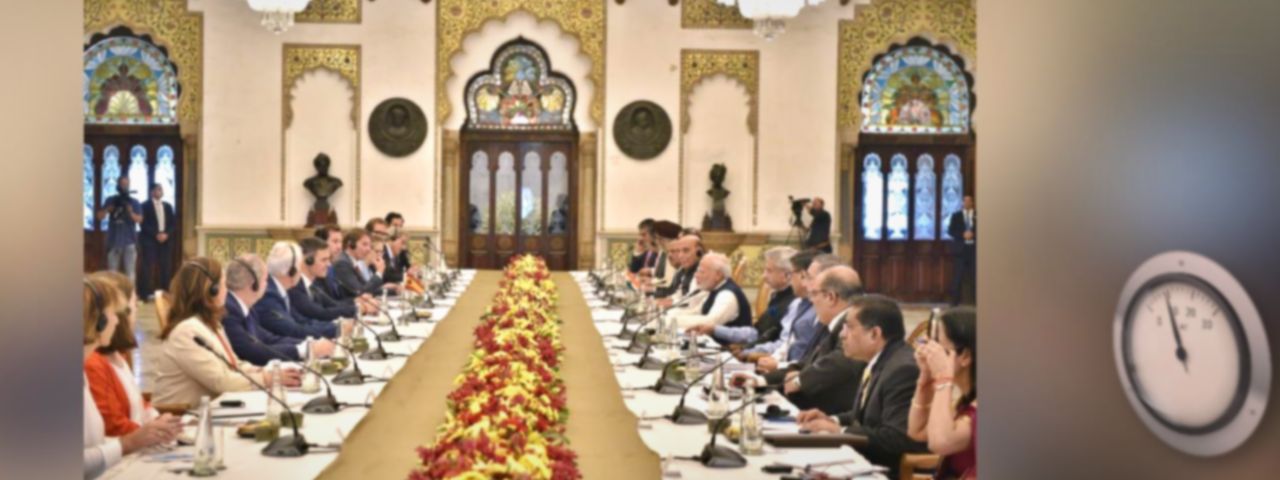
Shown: 10 kV
